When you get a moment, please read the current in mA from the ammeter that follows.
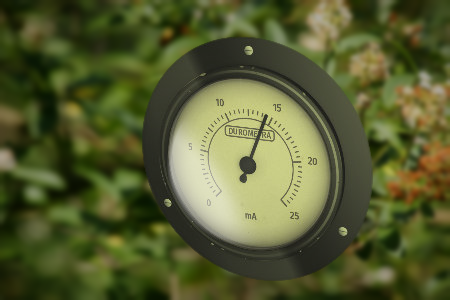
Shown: 14.5 mA
